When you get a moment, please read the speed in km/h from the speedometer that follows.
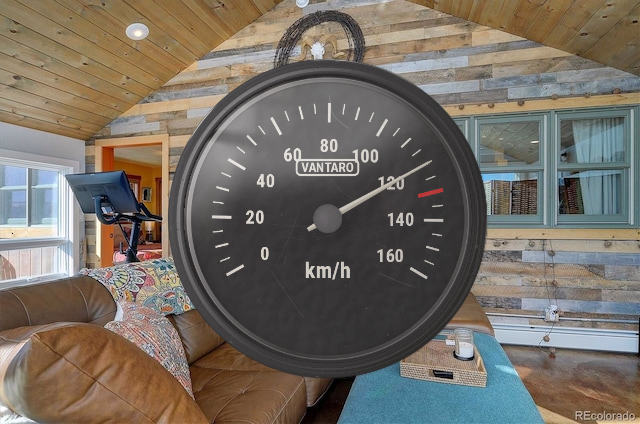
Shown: 120 km/h
